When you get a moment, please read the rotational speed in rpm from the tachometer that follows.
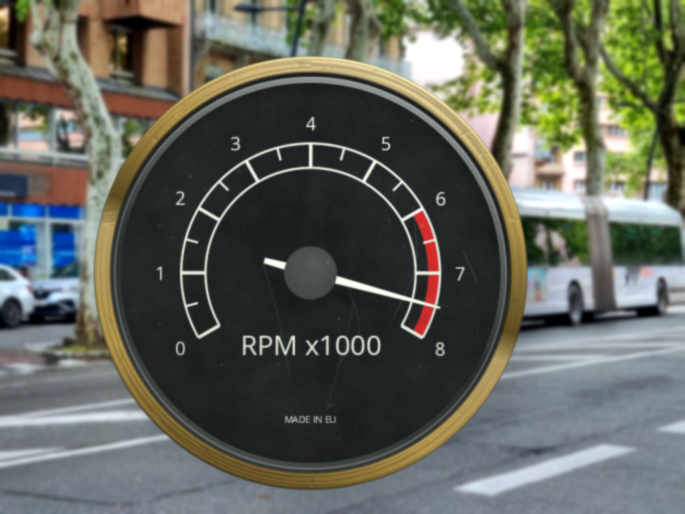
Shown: 7500 rpm
